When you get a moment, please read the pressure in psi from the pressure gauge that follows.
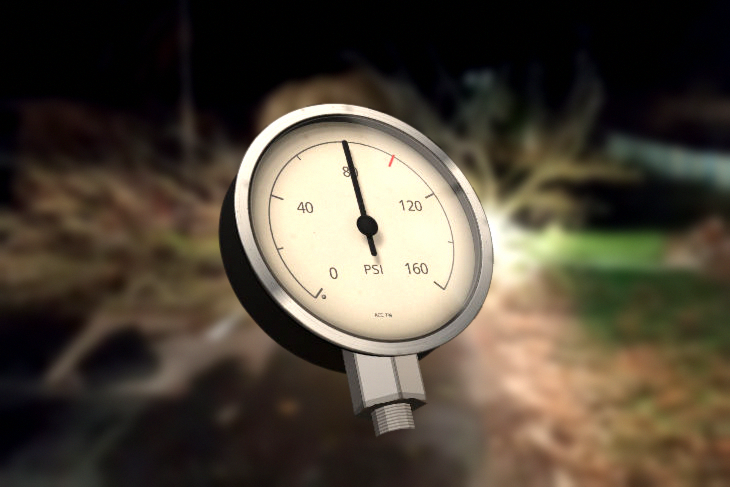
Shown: 80 psi
